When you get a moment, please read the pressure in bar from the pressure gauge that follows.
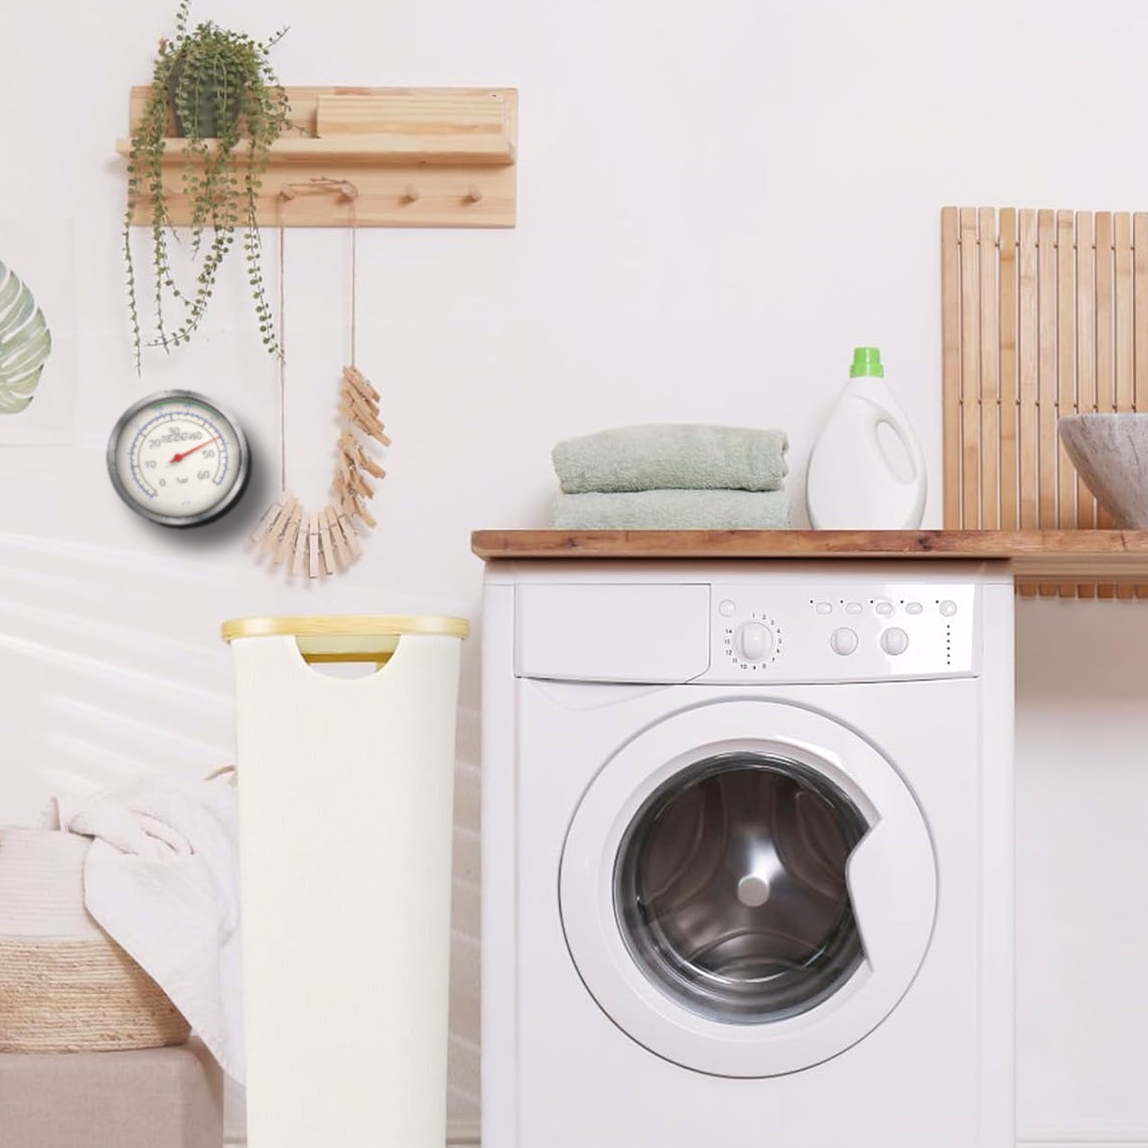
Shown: 46 bar
